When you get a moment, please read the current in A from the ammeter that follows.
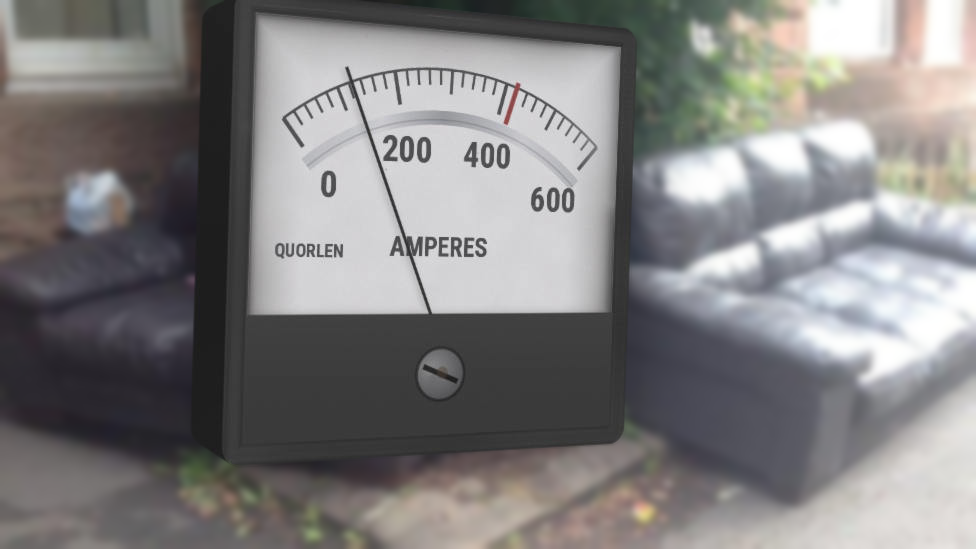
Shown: 120 A
